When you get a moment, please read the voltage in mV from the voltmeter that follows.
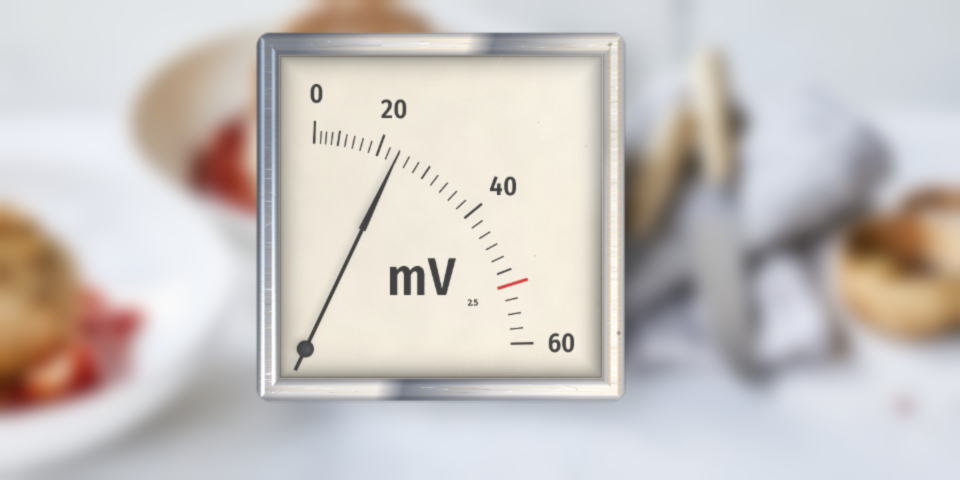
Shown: 24 mV
